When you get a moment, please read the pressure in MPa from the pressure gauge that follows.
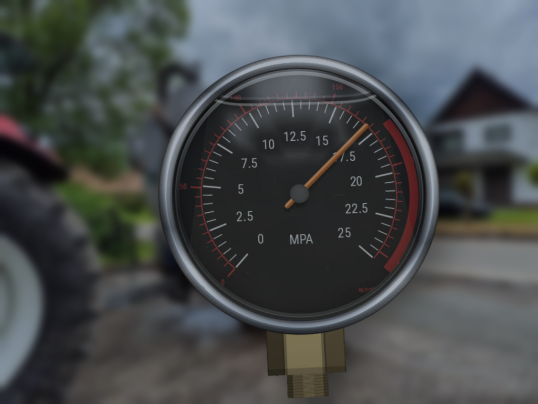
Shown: 17 MPa
